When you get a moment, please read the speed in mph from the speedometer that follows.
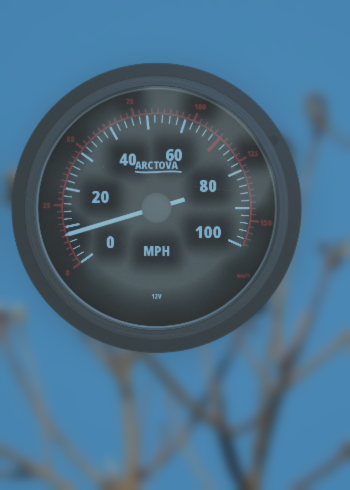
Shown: 8 mph
